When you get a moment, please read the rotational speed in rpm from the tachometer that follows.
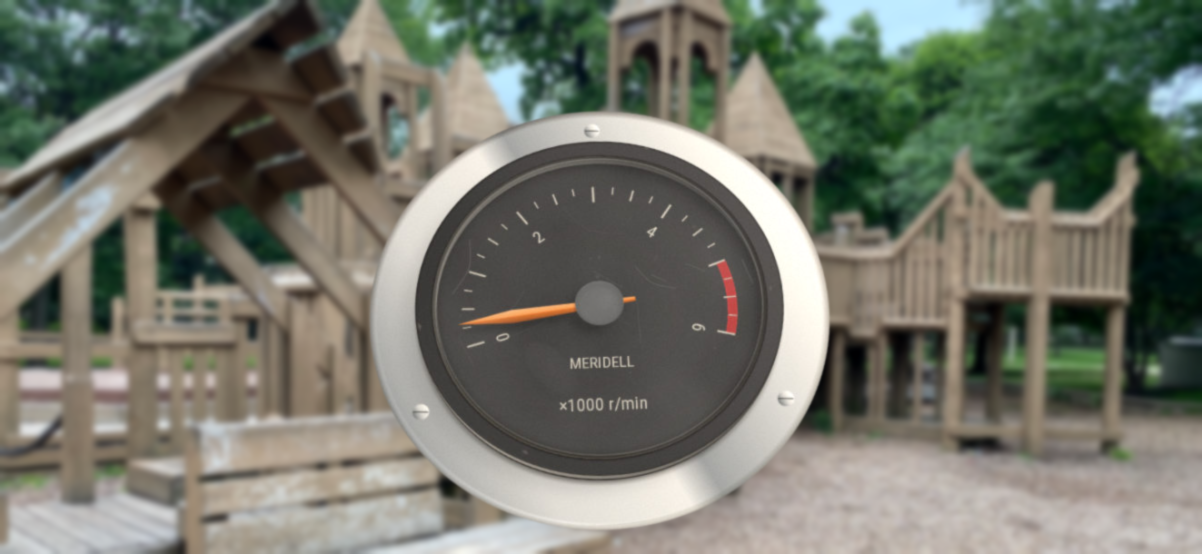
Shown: 250 rpm
